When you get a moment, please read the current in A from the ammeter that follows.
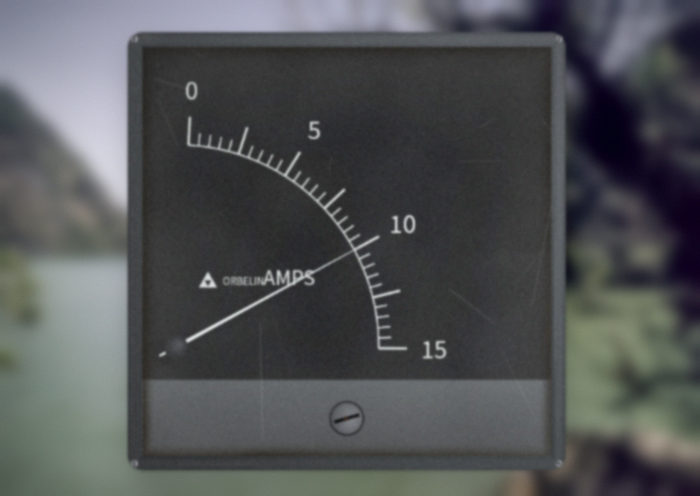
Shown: 10 A
